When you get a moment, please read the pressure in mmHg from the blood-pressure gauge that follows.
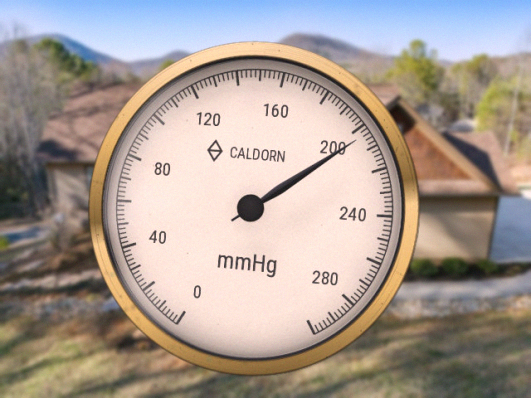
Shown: 204 mmHg
